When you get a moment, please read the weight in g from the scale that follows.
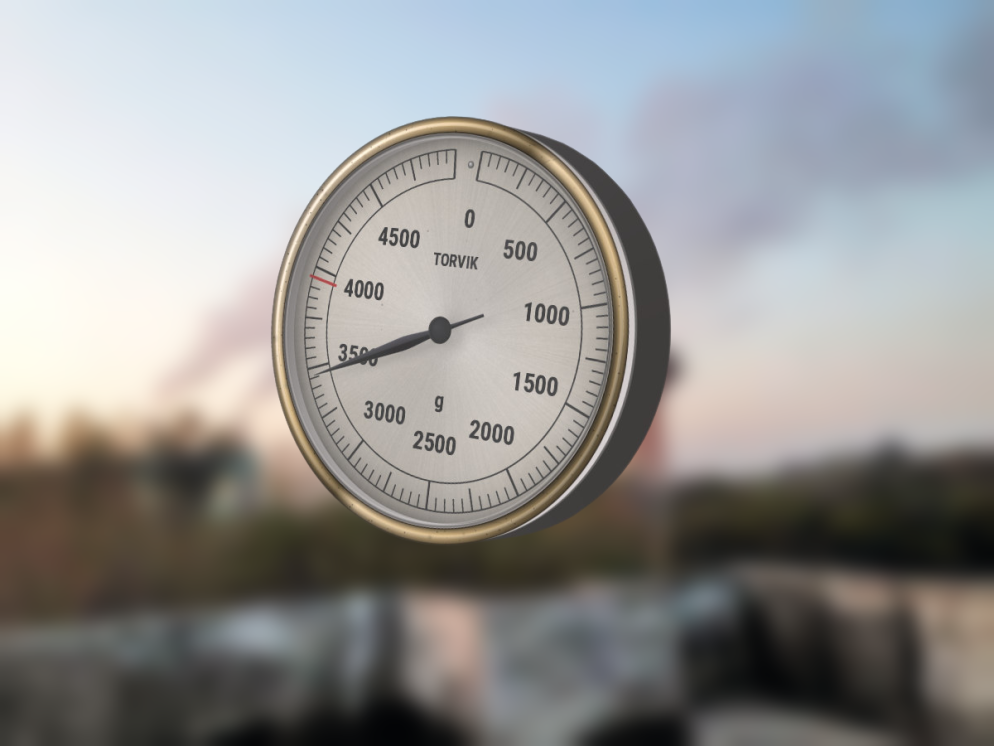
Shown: 3450 g
